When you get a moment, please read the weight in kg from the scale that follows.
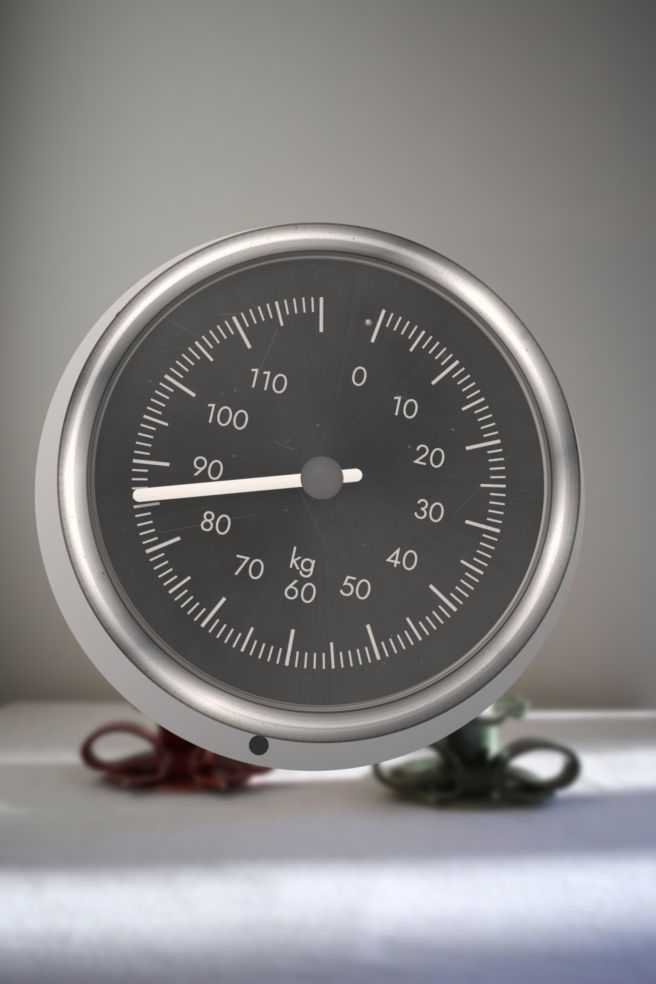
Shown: 86 kg
